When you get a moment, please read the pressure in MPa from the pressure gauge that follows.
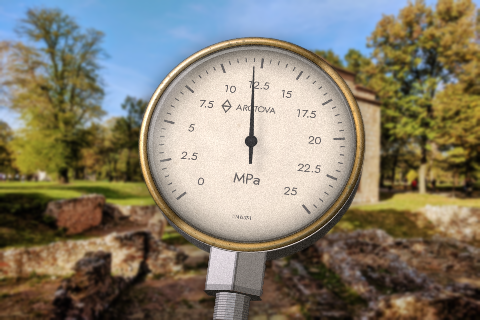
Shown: 12 MPa
